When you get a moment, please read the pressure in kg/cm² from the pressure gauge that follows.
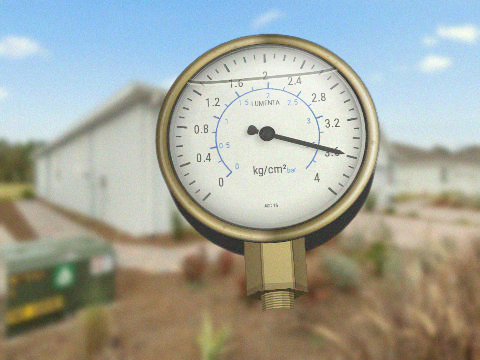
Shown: 3.6 kg/cm²
